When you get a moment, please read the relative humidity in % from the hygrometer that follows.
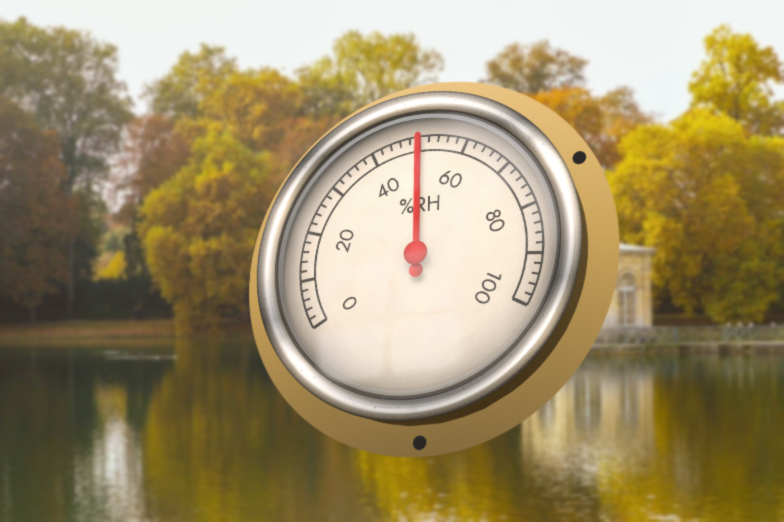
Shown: 50 %
